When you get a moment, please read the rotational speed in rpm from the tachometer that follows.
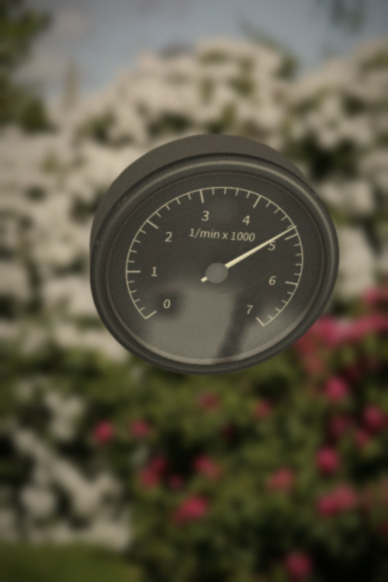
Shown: 4800 rpm
